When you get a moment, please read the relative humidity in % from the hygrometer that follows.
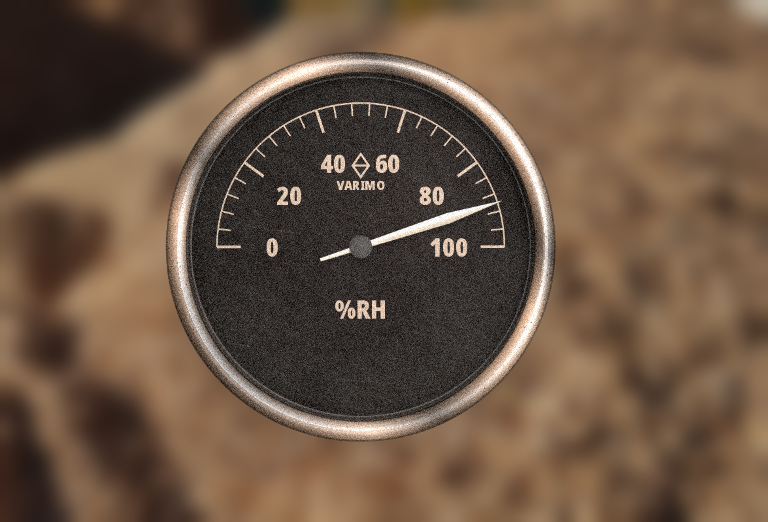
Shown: 90 %
